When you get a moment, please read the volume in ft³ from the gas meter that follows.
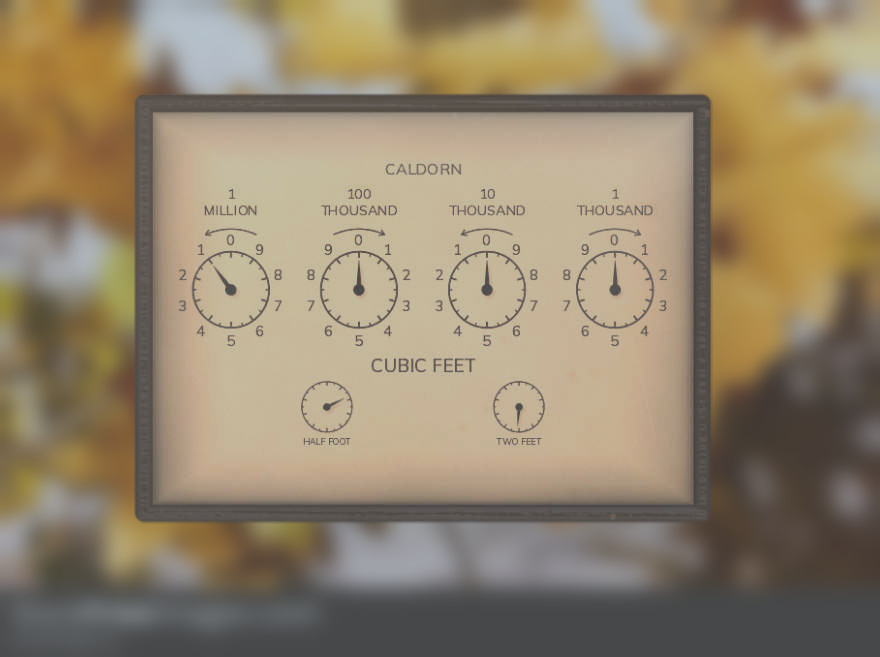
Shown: 100000 ft³
